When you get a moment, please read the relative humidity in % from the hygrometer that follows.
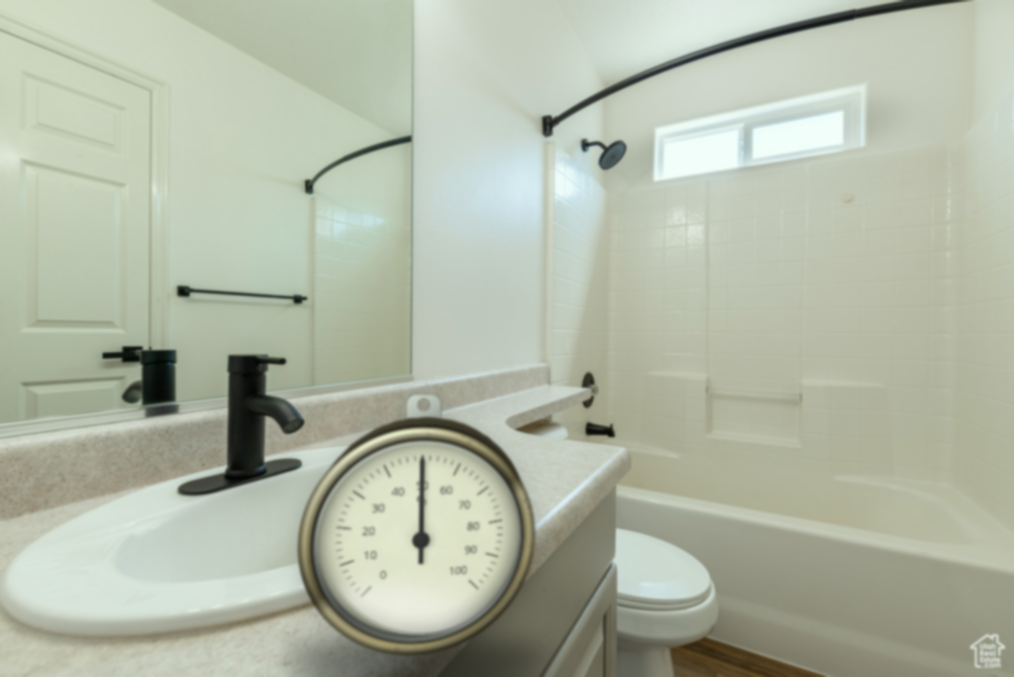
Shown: 50 %
